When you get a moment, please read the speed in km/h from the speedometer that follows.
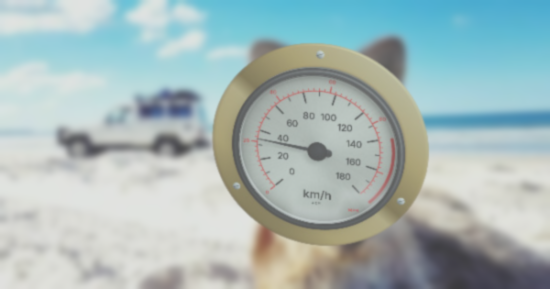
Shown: 35 km/h
